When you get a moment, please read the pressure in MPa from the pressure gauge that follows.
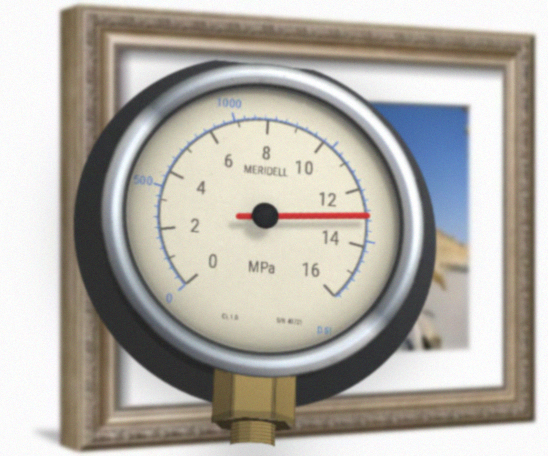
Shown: 13 MPa
